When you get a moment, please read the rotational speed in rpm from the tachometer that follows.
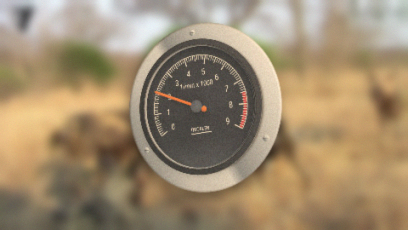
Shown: 2000 rpm
